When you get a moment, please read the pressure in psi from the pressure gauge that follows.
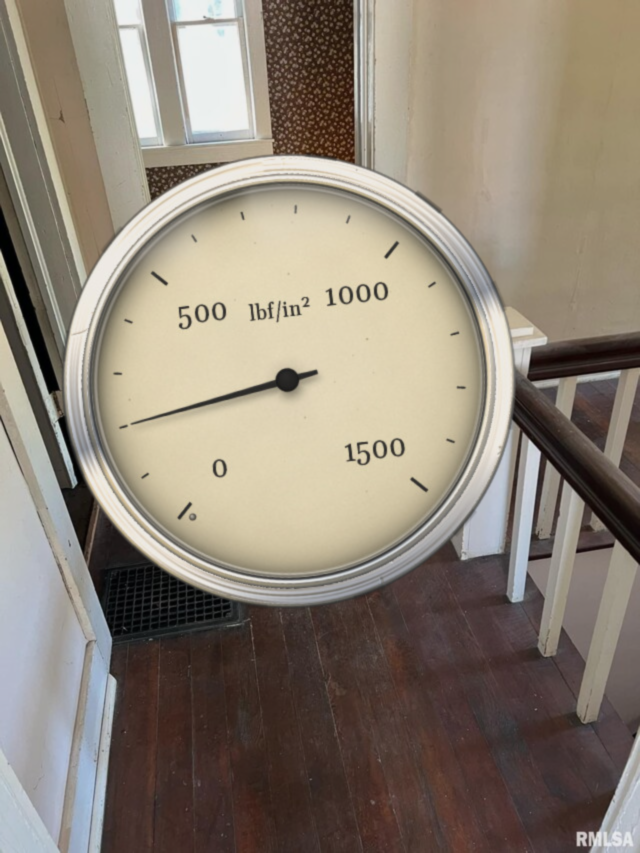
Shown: 200 psi
